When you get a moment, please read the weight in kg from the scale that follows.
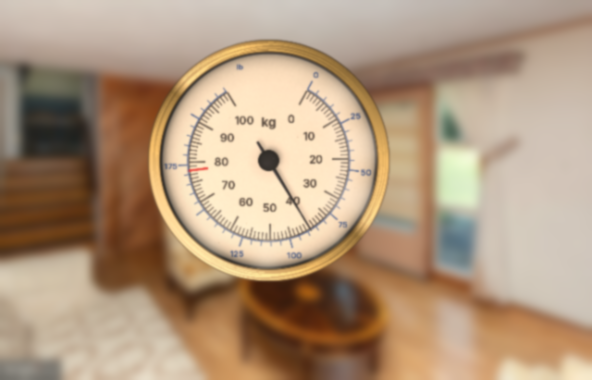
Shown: 40 kg
